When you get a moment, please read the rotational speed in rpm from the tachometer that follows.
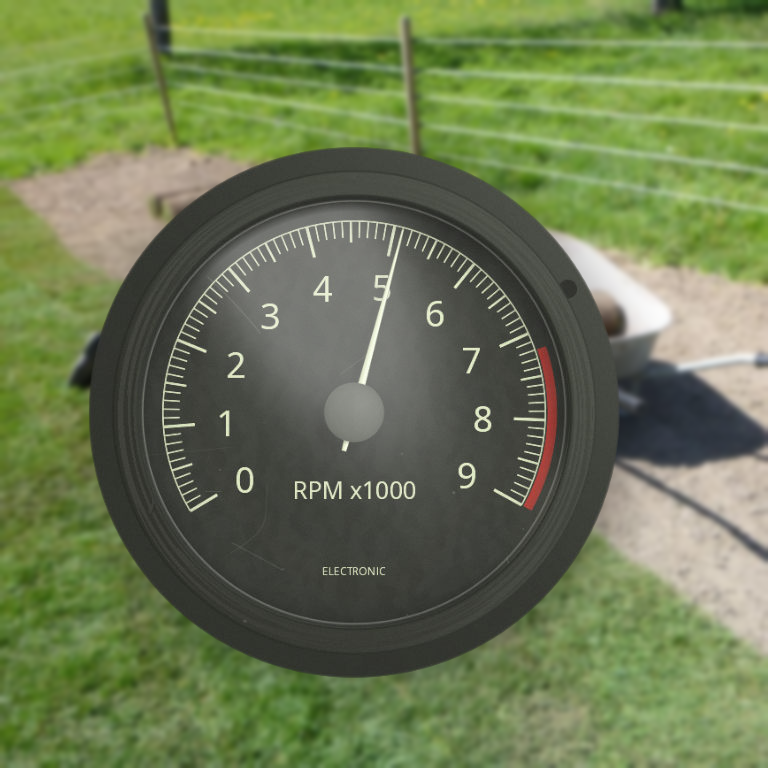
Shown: 5100 rpm
